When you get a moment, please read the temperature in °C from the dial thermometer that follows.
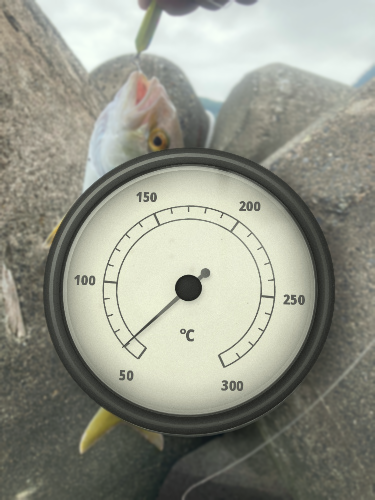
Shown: 60 °C
